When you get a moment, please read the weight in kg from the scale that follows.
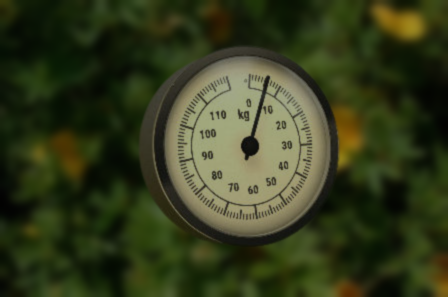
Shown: 5 kg
